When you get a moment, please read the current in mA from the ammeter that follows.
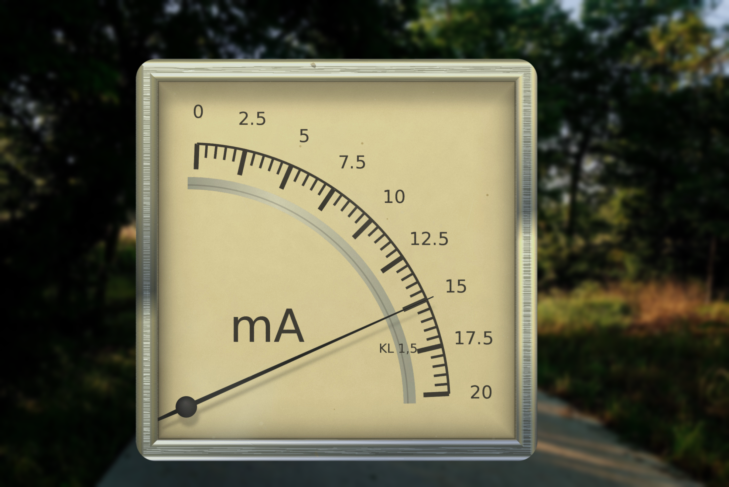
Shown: 15 mA
